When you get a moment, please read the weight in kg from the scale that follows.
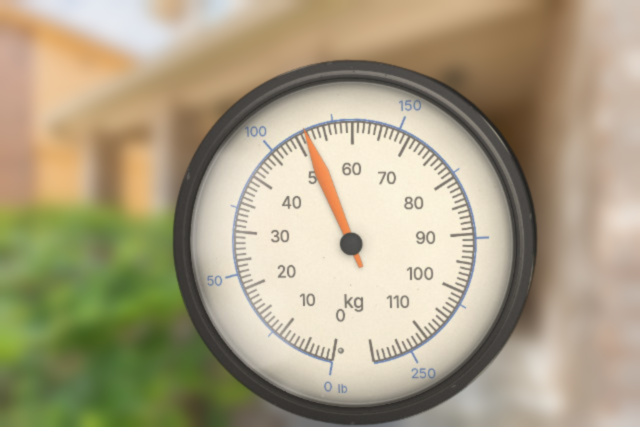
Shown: 52 kg
